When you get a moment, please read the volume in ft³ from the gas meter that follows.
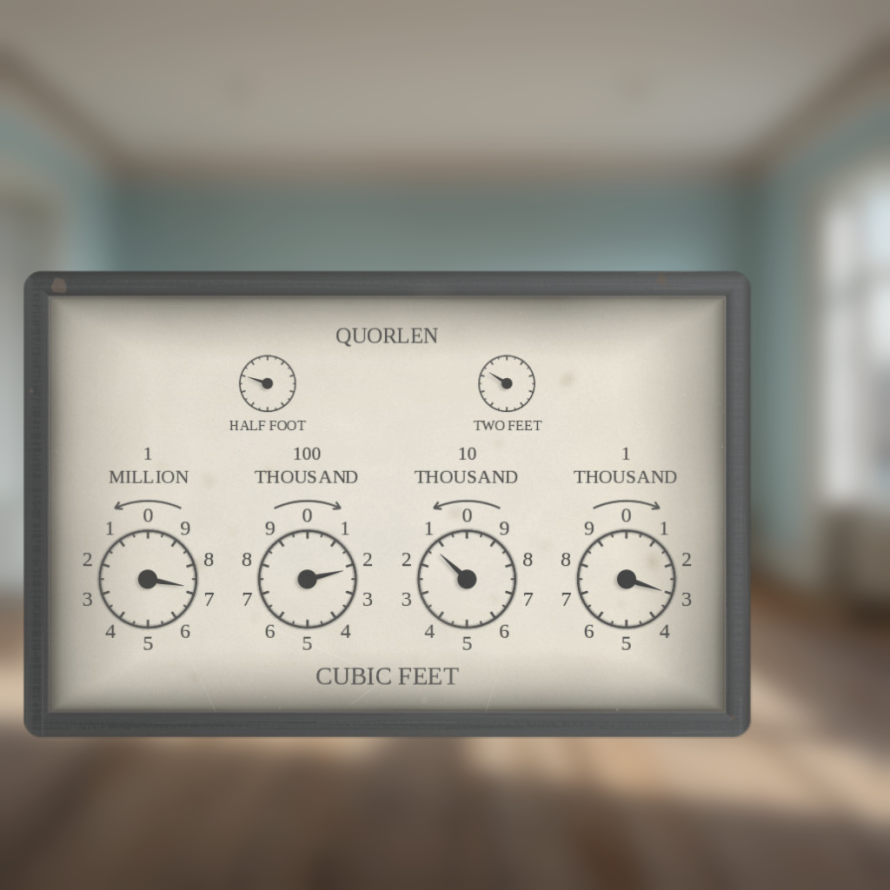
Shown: 721300 ft³
